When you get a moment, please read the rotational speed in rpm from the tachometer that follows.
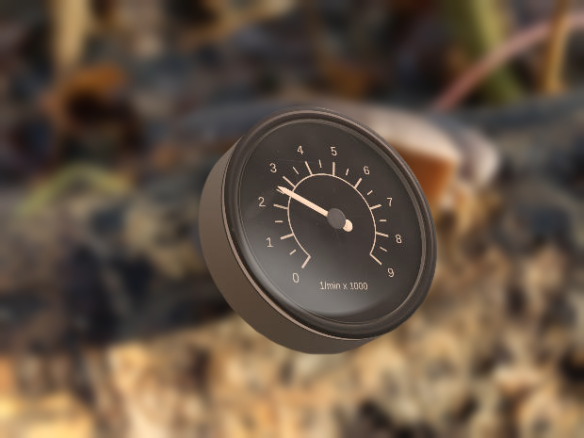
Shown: 2500 rpm
